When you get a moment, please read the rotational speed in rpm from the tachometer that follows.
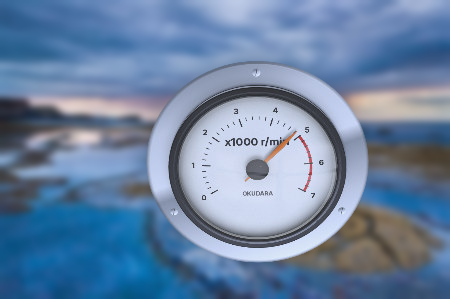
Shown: 4800 rpm
